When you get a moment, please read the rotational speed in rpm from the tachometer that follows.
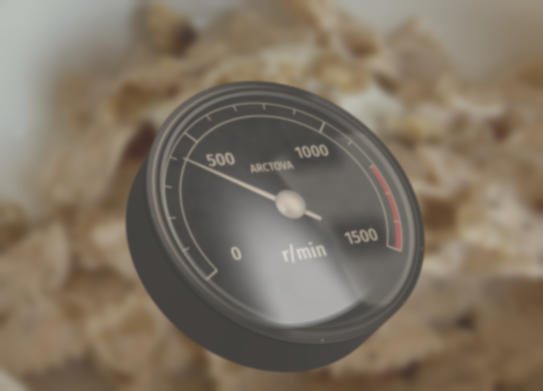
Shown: 400 rpm
